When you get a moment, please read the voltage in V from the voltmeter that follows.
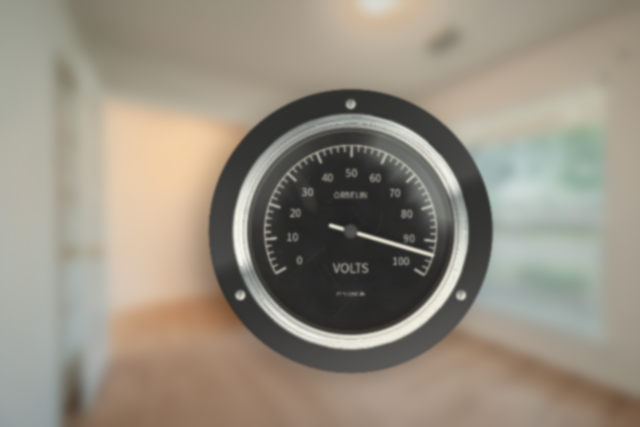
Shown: 94 V
